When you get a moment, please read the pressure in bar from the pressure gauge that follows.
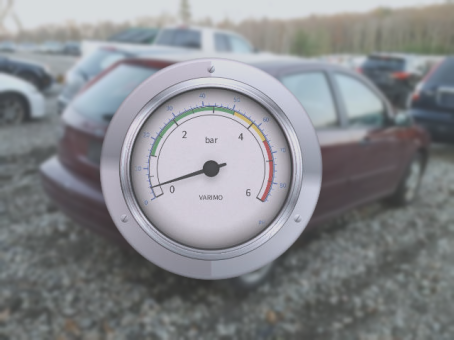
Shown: 0.25 bar
